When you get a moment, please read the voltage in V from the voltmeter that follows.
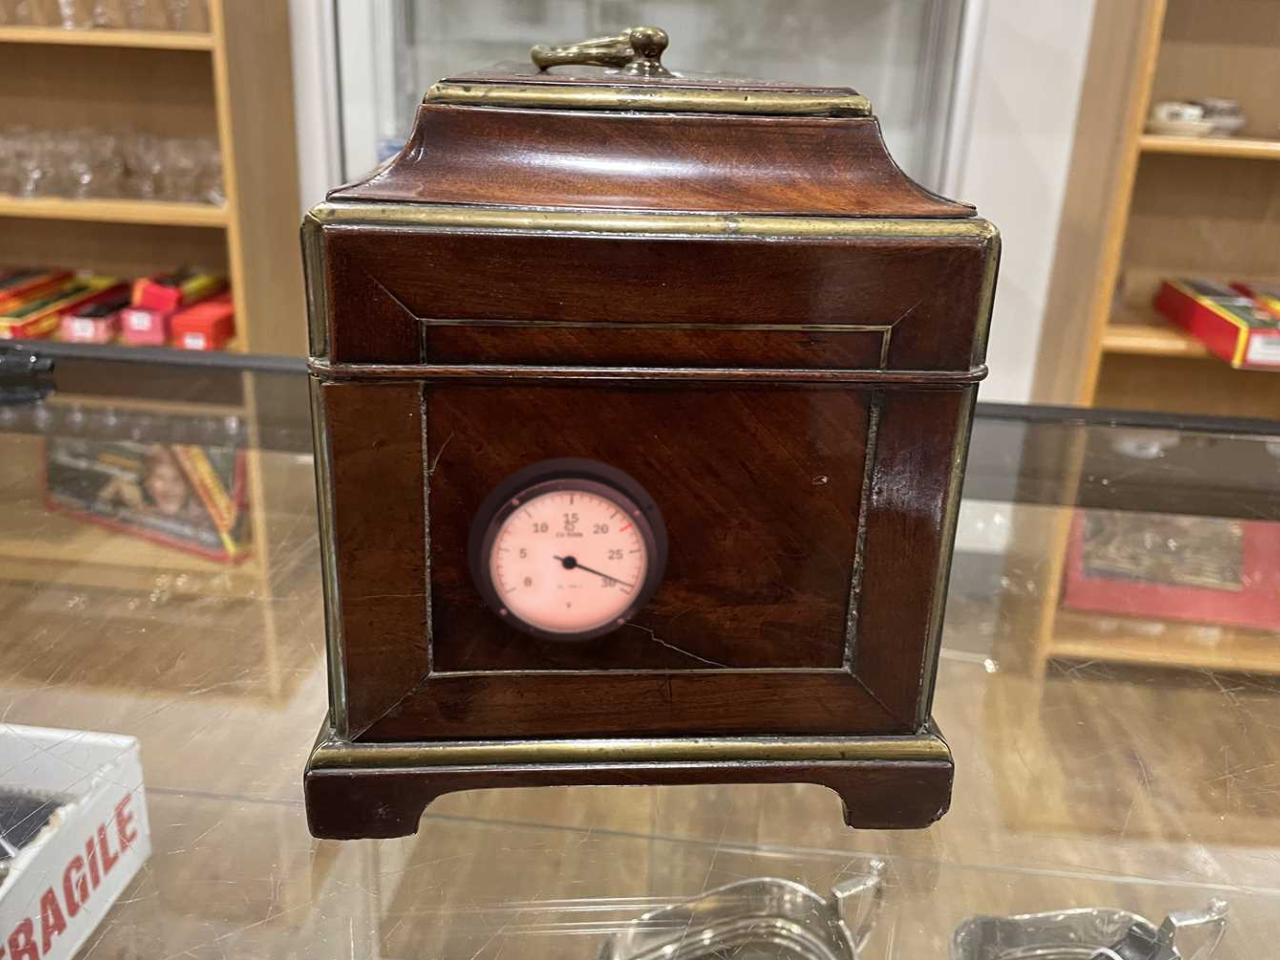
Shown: 29 V
